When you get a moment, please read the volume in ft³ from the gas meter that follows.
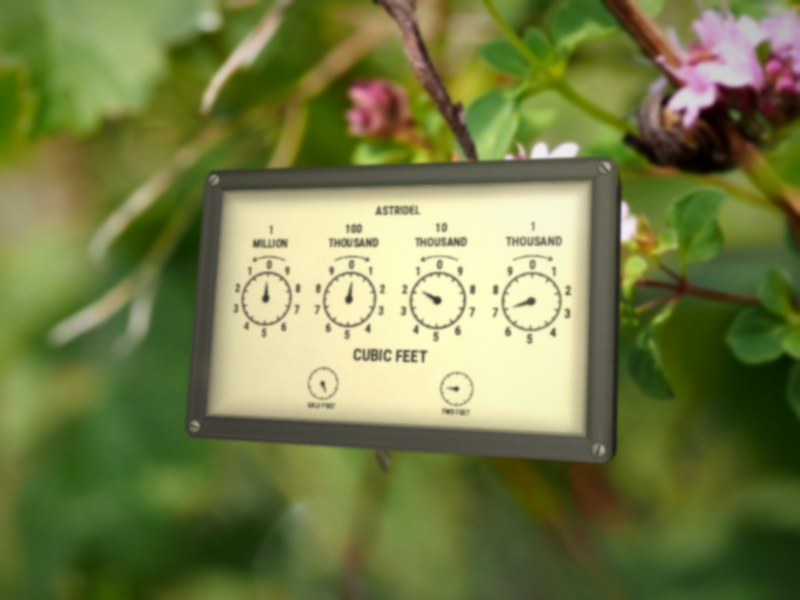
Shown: 1700 ft³
